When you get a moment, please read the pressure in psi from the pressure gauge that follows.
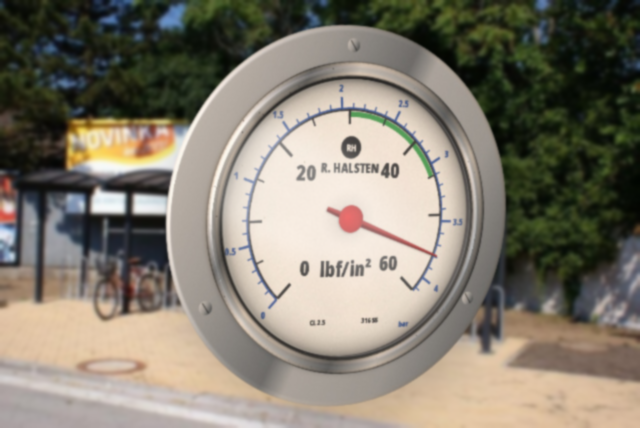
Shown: 55 psi
